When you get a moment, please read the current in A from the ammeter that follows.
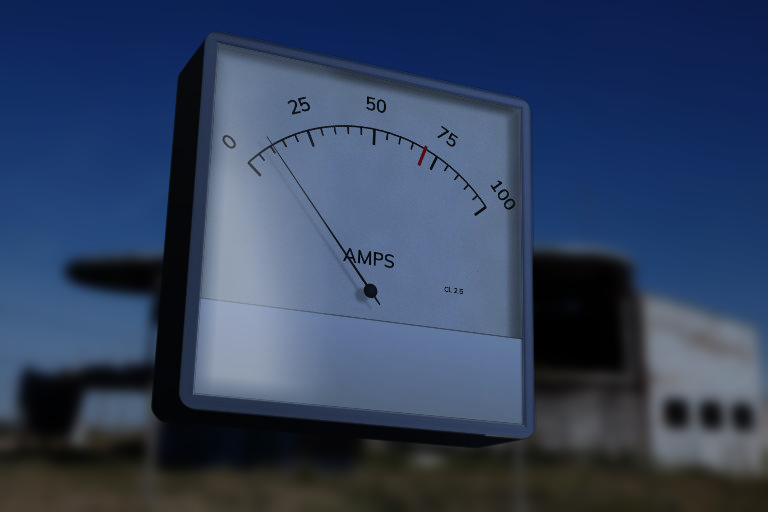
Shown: 10 A
